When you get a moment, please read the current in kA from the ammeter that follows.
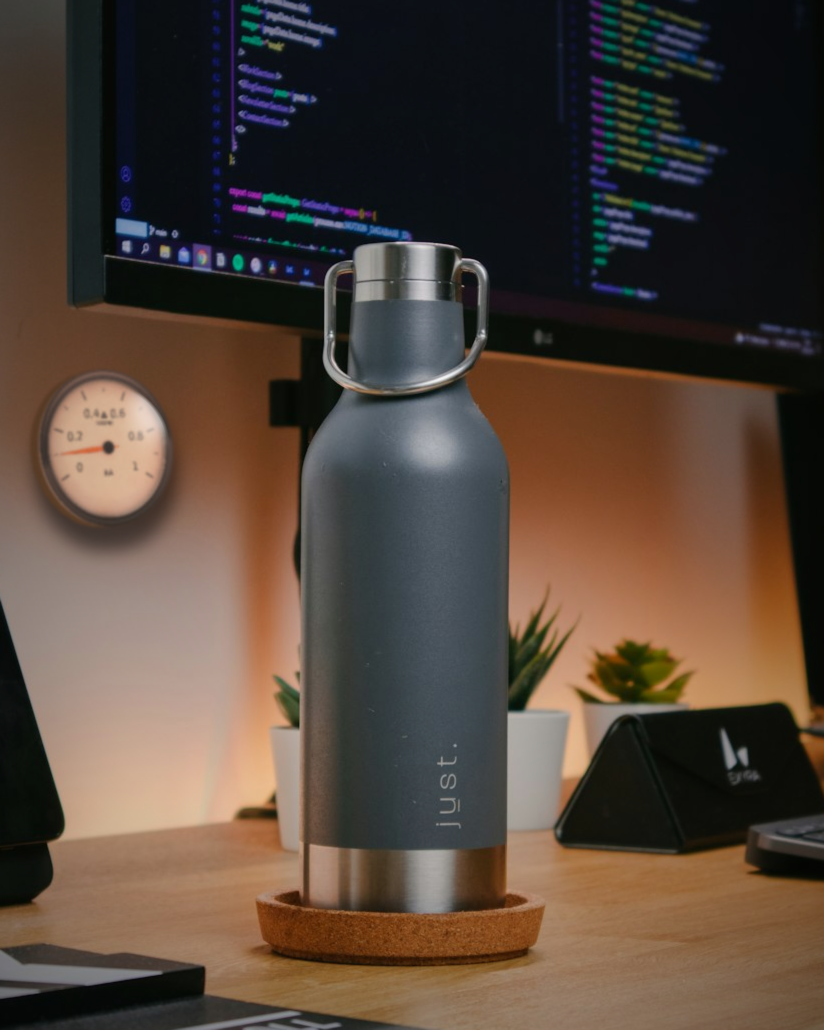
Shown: 0.1 kA
